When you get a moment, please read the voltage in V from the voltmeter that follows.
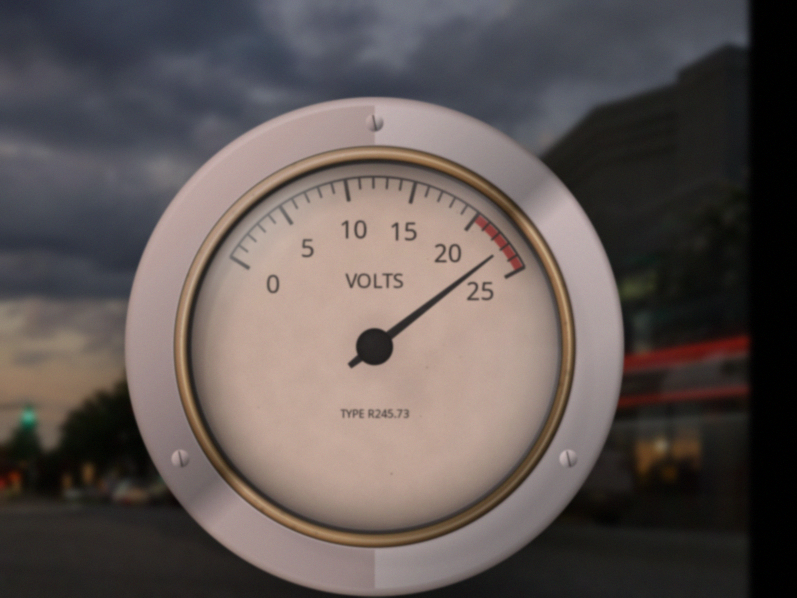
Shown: 23 V
